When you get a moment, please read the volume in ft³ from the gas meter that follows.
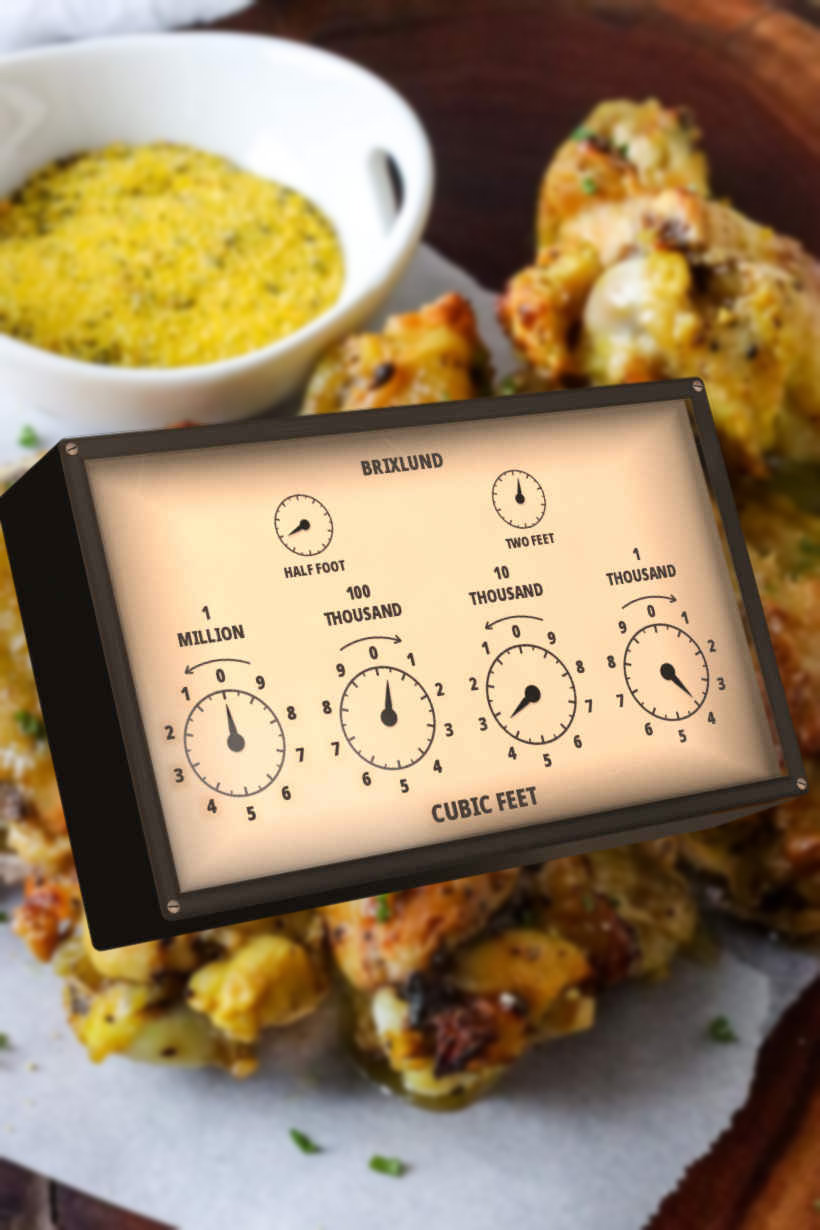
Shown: 3400 ft³
